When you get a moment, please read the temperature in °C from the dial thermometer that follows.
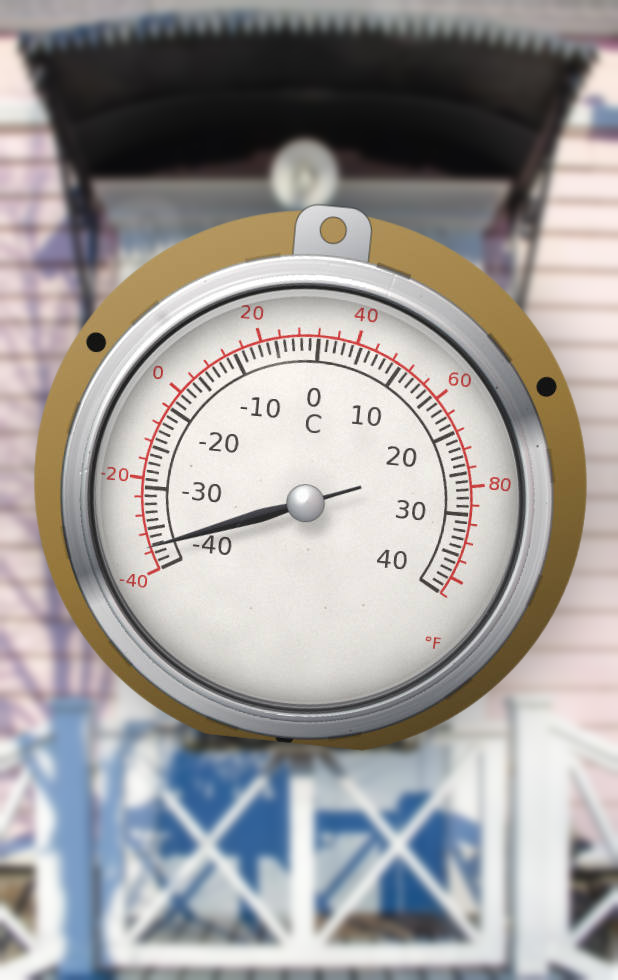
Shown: -37 °C
